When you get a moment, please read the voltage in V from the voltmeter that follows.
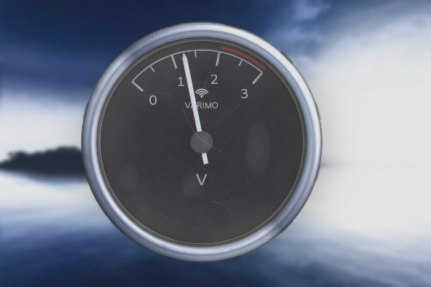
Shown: 1.25 V
